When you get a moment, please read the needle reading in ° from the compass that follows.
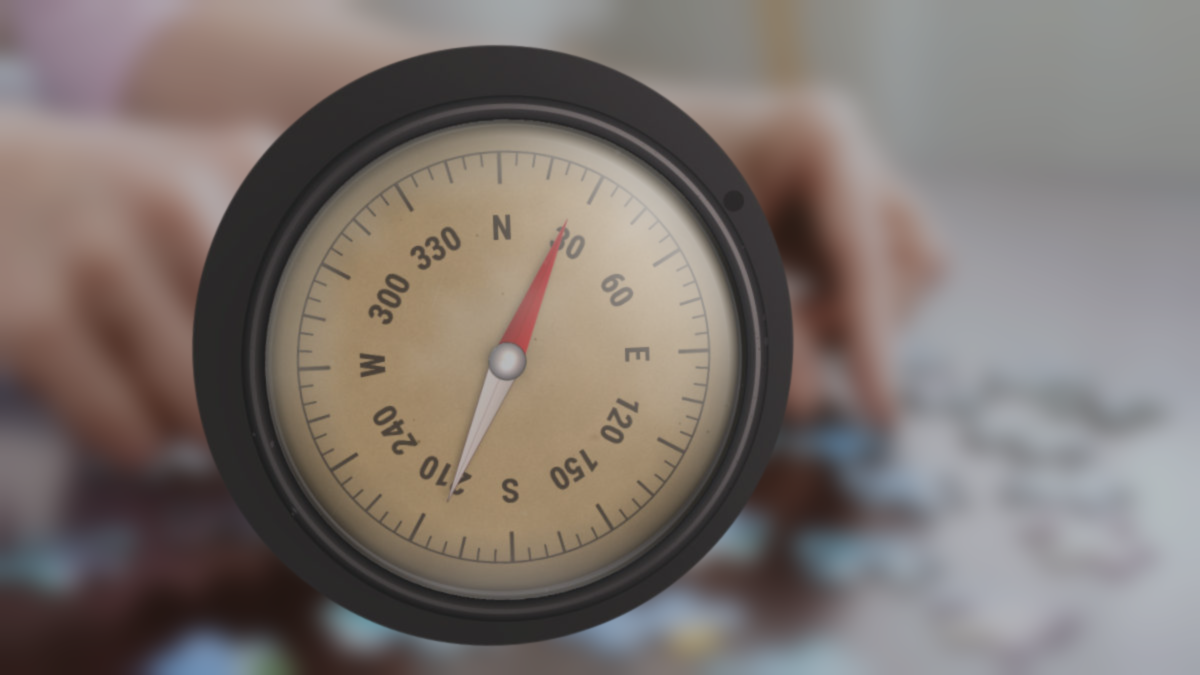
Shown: 25 °
